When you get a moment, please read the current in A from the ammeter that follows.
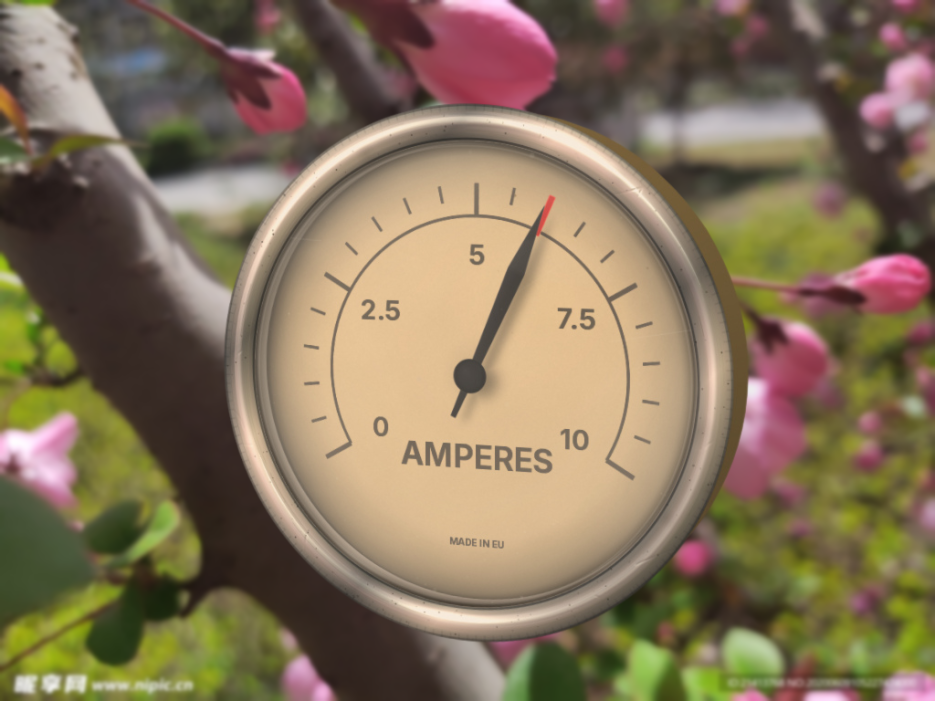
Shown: 6 A
